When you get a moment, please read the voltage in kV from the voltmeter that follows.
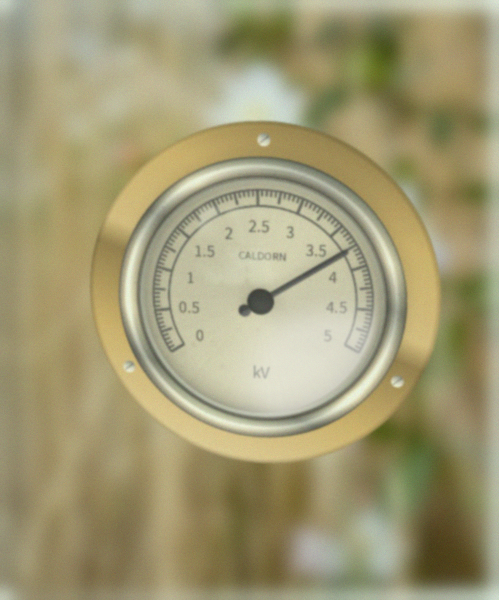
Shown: 3.75 kV
